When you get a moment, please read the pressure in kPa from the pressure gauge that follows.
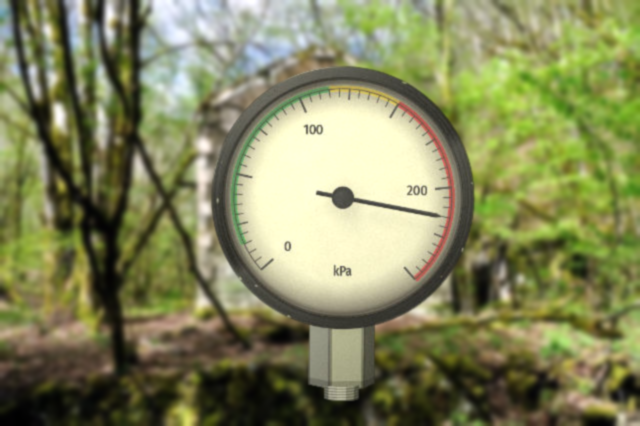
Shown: 215 kPa
